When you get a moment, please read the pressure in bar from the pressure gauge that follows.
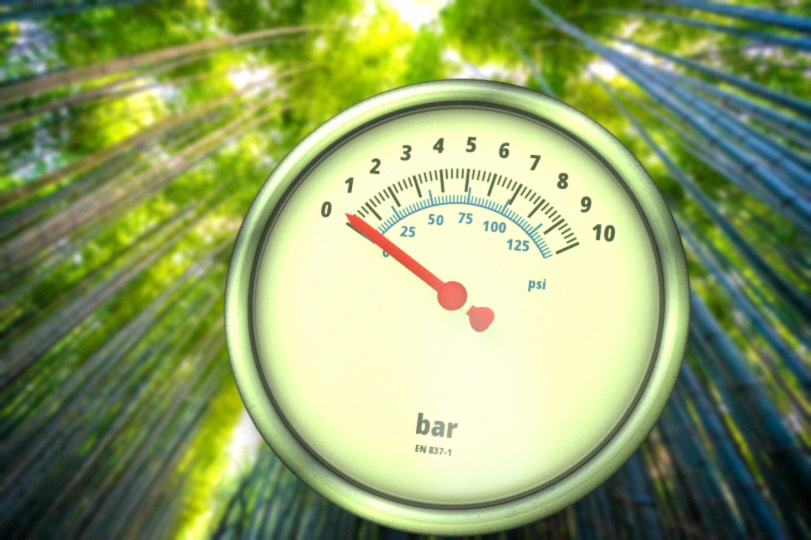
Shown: 0.2 bar
